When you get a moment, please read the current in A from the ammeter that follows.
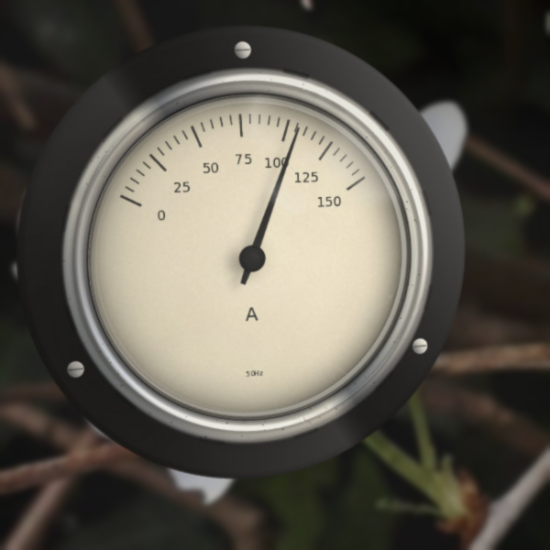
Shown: 105 A
